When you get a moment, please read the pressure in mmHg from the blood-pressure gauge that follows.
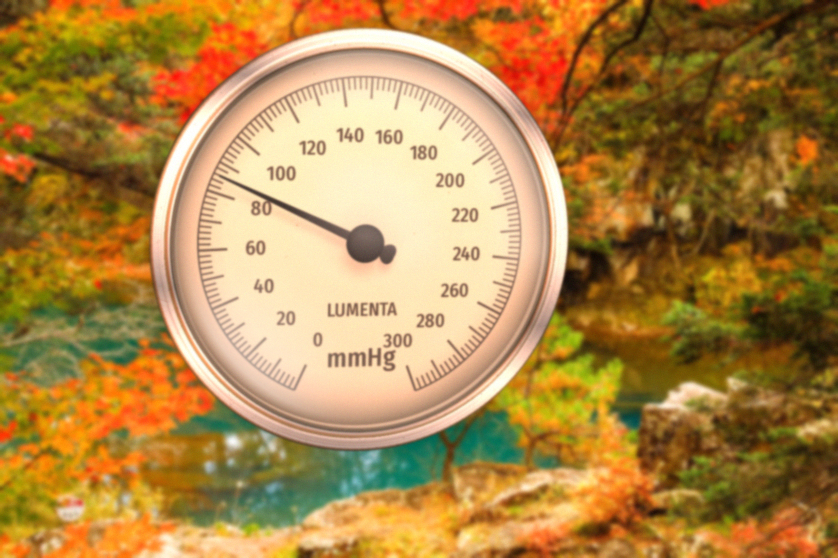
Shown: 86 mmHg
